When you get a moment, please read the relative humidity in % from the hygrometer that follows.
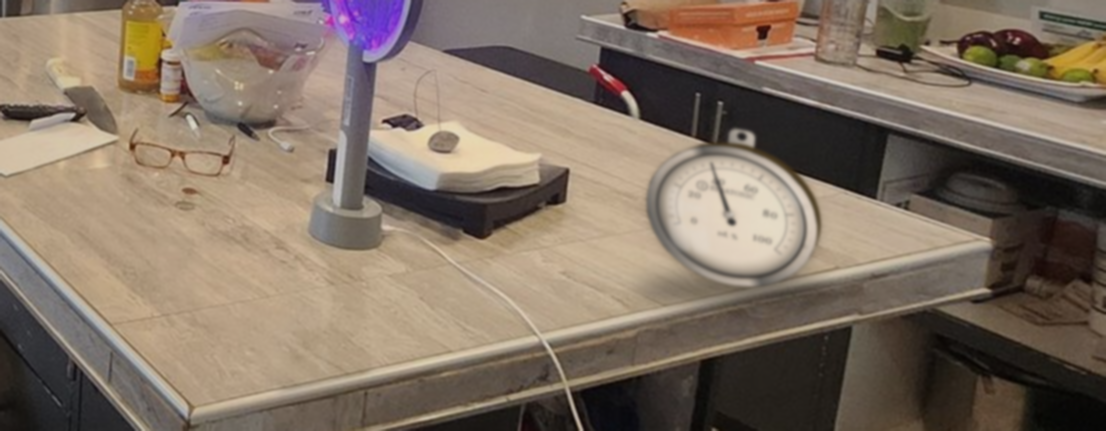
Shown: 40 %
